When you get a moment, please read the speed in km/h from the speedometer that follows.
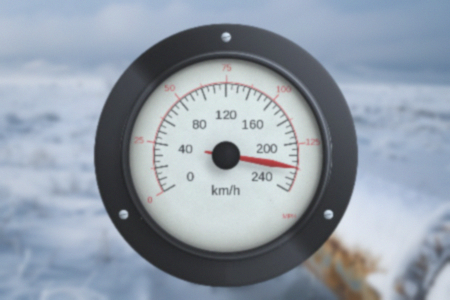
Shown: 220 km/h
